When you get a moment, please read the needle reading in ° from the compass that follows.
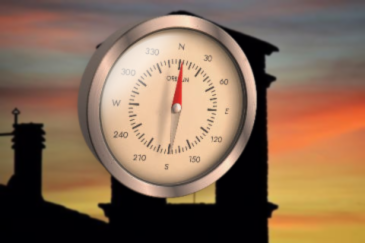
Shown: 0 °
